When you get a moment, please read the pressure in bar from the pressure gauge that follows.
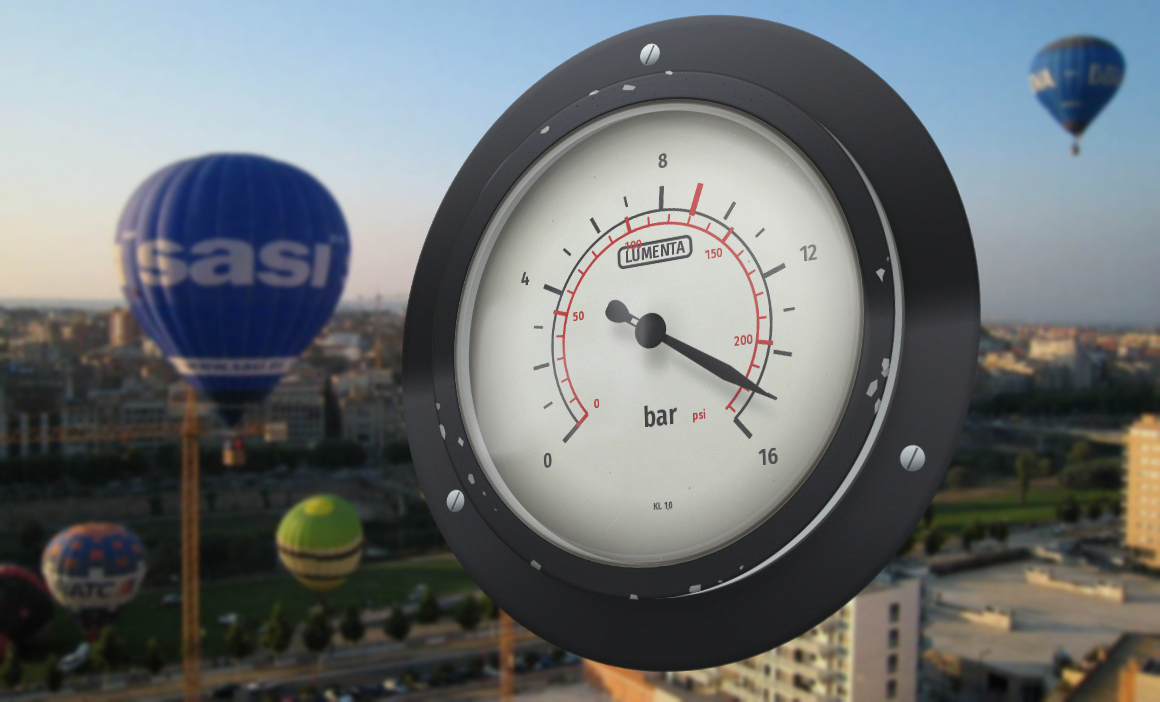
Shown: 15 bar
